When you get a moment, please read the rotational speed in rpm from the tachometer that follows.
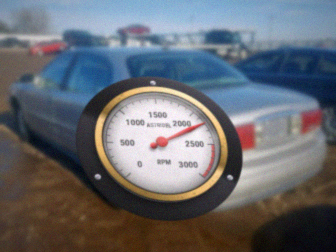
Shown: 2200 rpm
